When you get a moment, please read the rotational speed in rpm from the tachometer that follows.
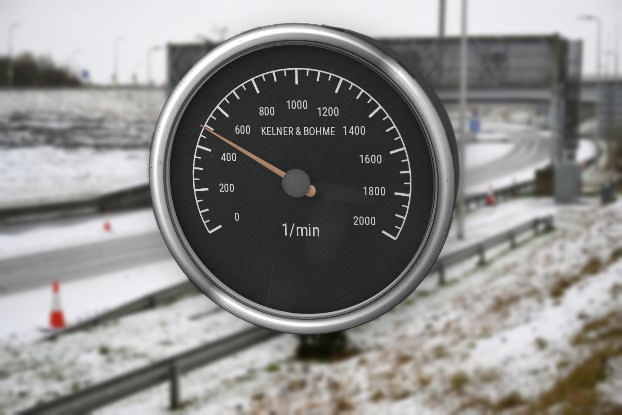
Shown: 500 rpm
